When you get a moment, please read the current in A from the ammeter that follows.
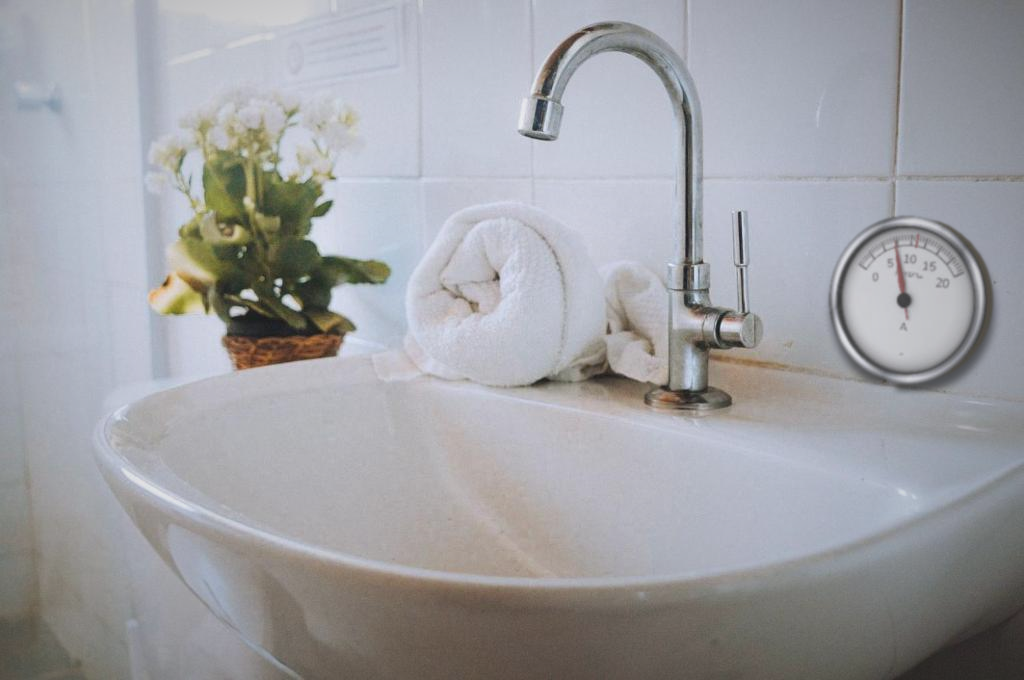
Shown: 7.5 A
